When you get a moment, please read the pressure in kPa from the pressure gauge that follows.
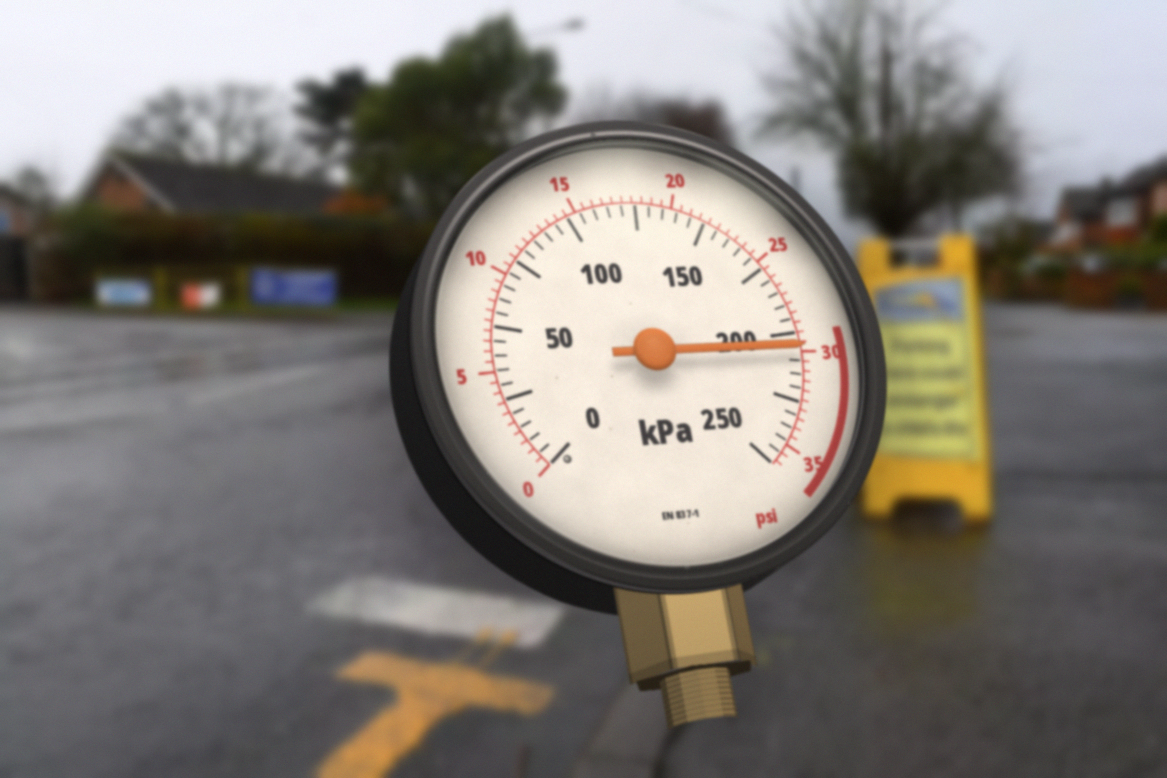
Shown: 205 kPa
